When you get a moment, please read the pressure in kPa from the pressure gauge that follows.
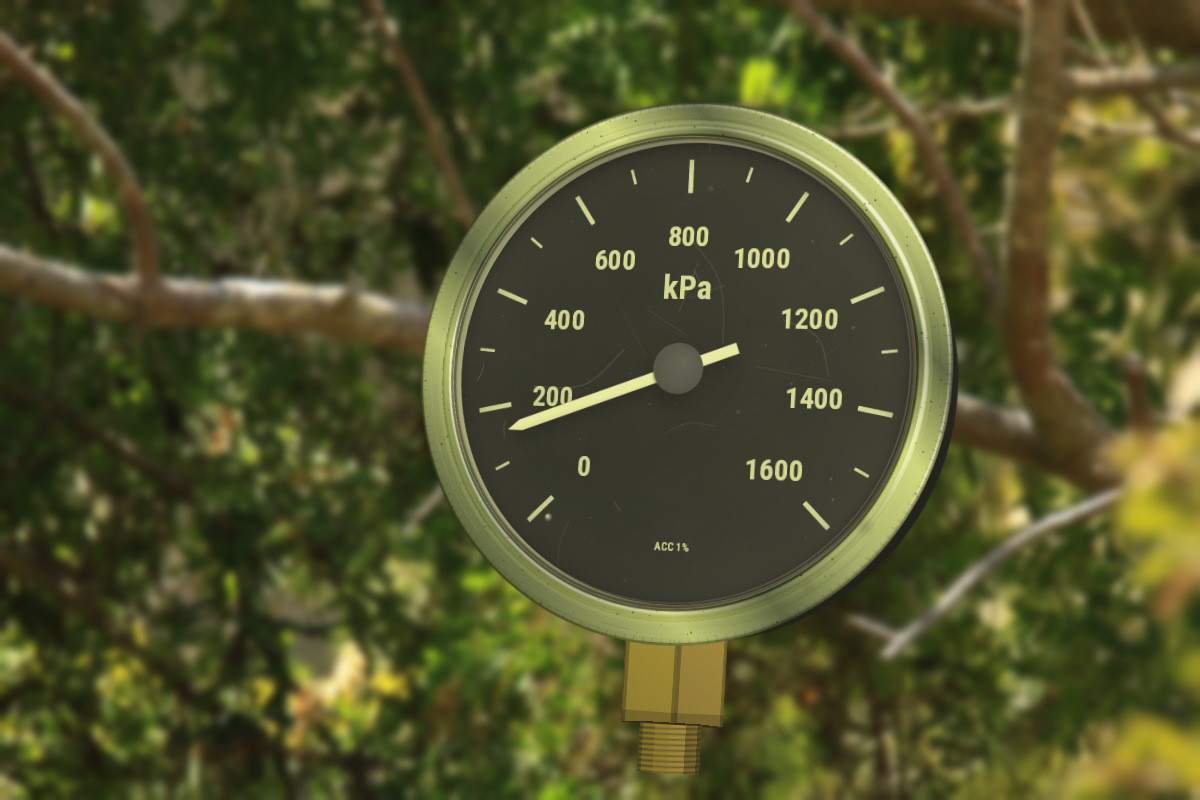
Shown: 150 kPa
